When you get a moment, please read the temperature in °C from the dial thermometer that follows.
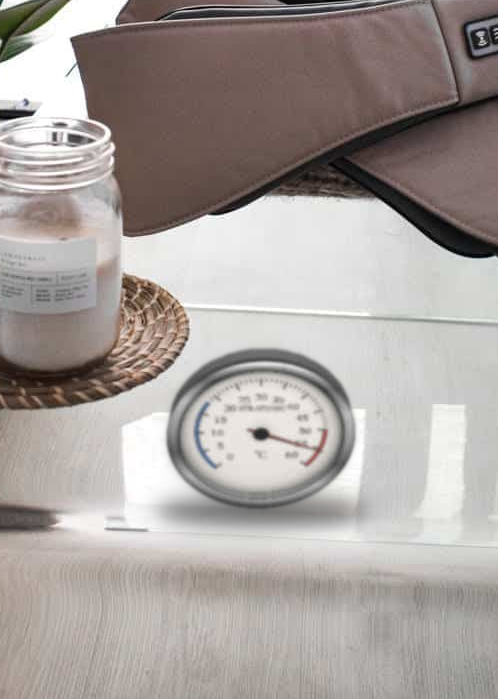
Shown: 55 °C
